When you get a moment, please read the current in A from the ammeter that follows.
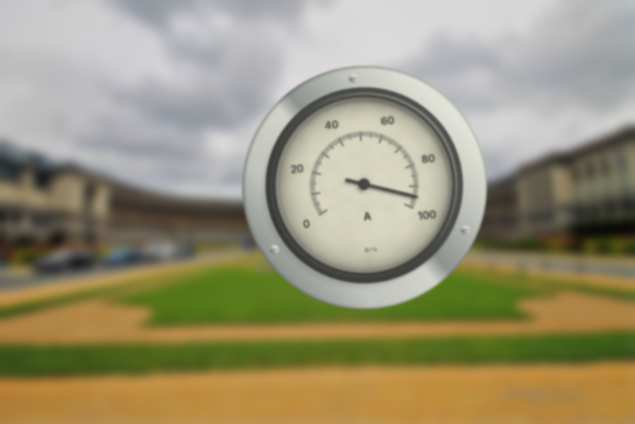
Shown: 95 A
